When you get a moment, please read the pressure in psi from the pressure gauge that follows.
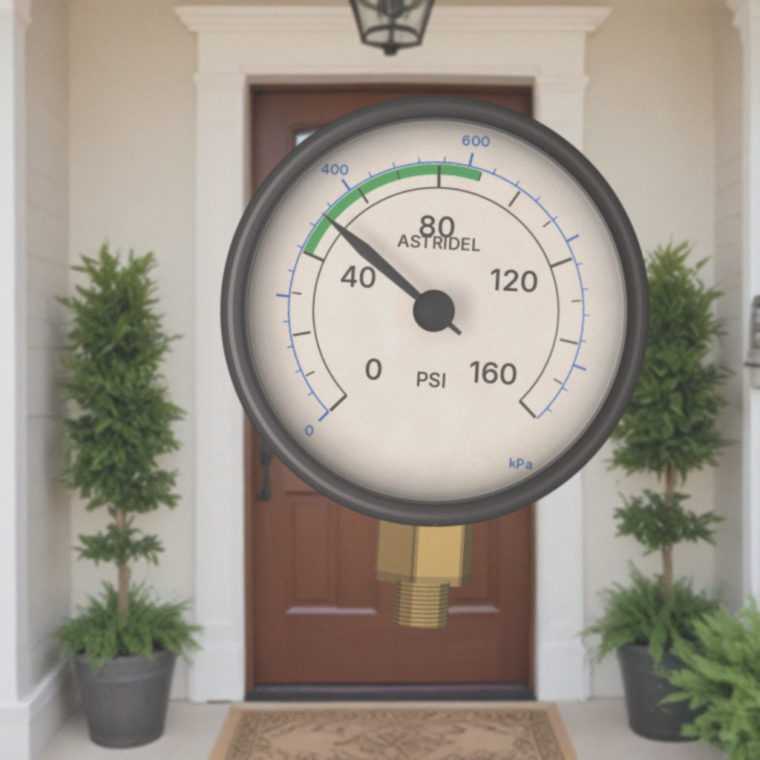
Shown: 50 psi
